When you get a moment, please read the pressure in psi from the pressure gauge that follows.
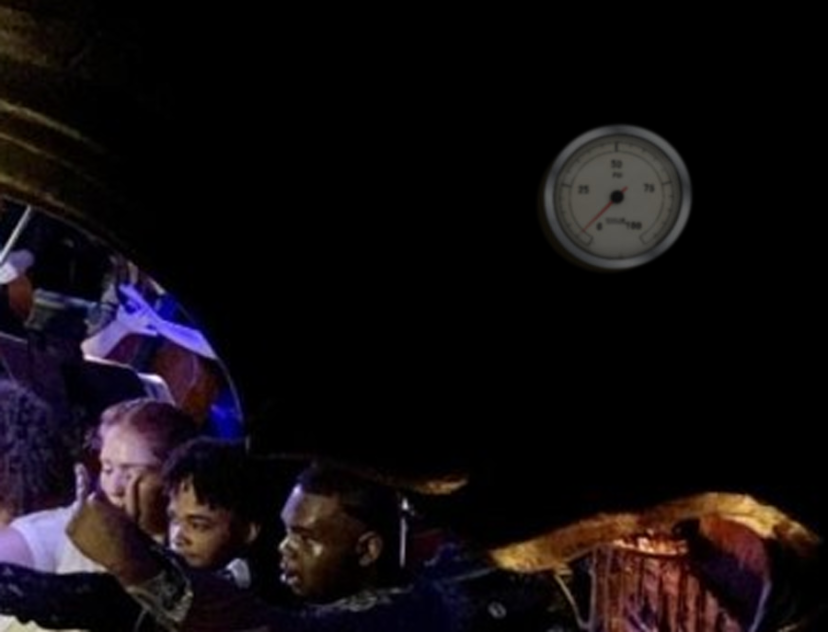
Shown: 5 psi
